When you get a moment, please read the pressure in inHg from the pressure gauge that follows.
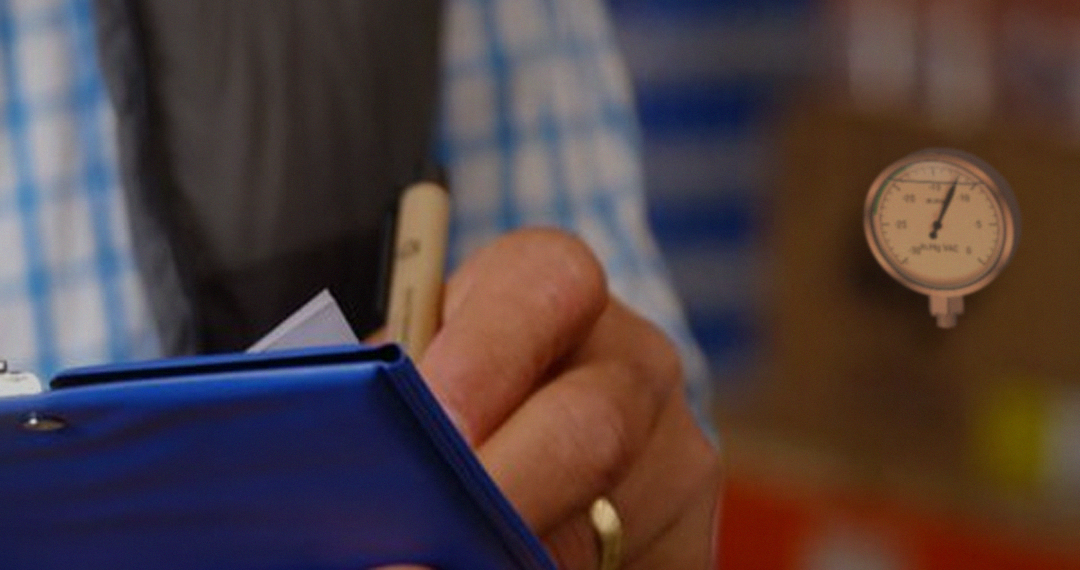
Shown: -12 inHg
